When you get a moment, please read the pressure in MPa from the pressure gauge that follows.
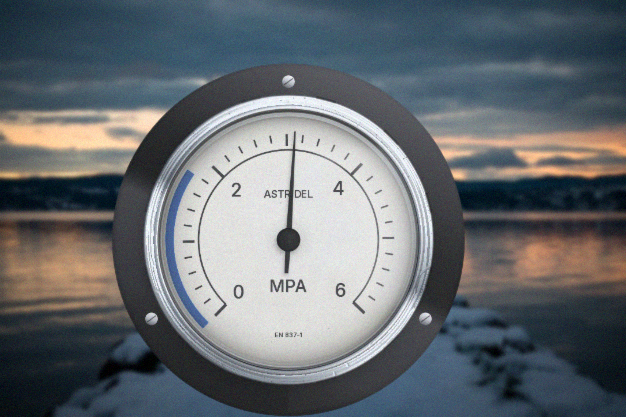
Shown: 3.1 MPa
